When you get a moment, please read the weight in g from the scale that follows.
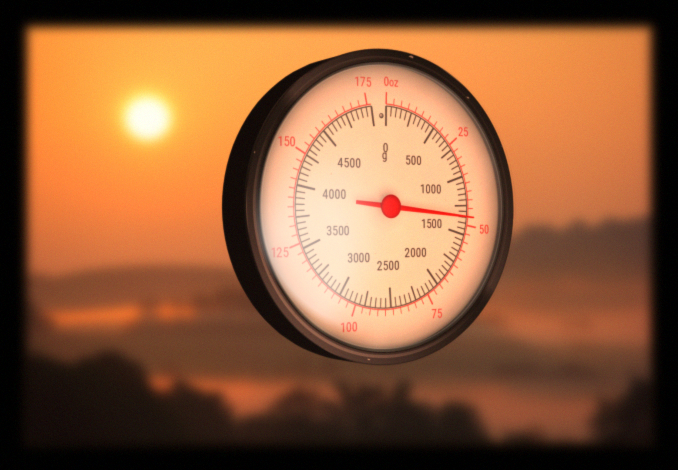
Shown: 1350 g
